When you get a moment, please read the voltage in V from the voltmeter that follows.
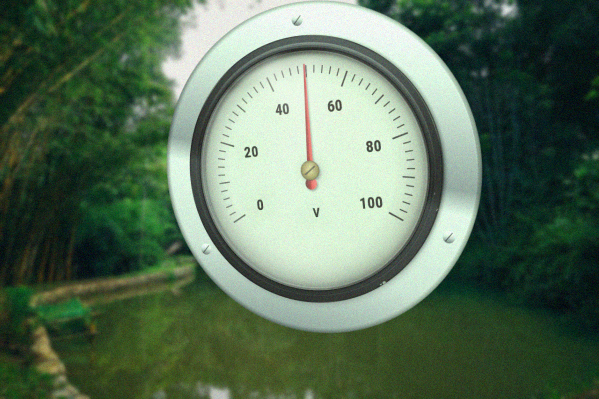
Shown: 50 V
